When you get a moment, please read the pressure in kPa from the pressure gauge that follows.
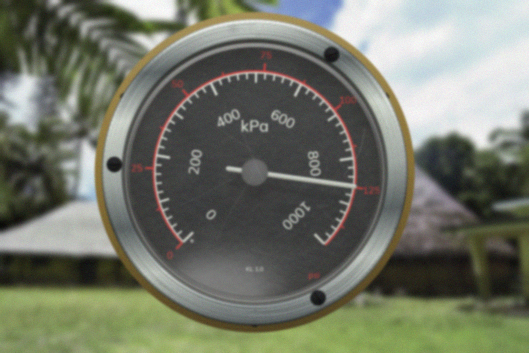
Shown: 860 kPa
